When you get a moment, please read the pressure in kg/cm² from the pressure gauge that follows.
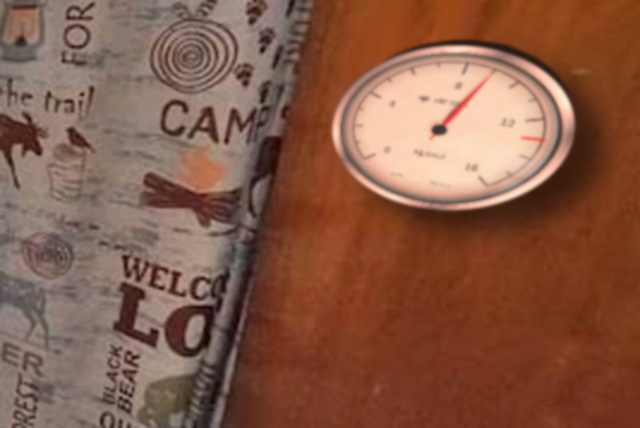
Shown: 9 kg/cm²
